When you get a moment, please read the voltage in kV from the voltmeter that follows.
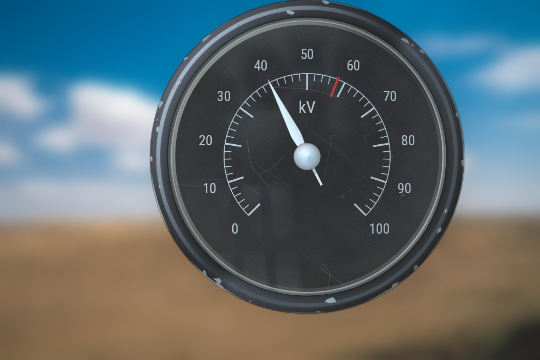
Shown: 40 kV
